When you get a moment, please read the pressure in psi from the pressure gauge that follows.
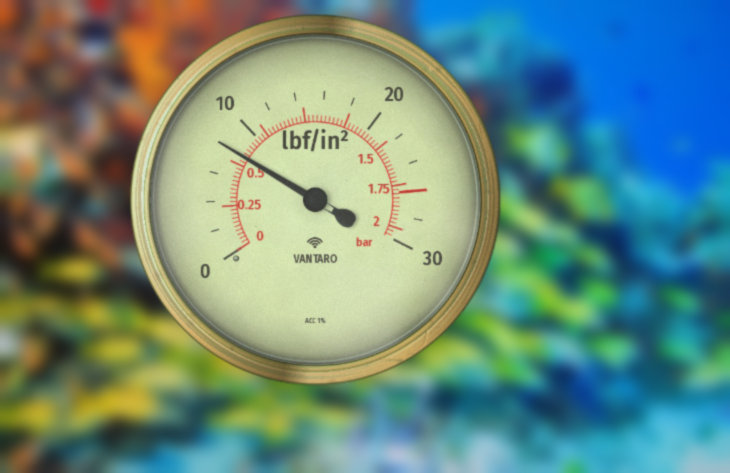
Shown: 8 psi
